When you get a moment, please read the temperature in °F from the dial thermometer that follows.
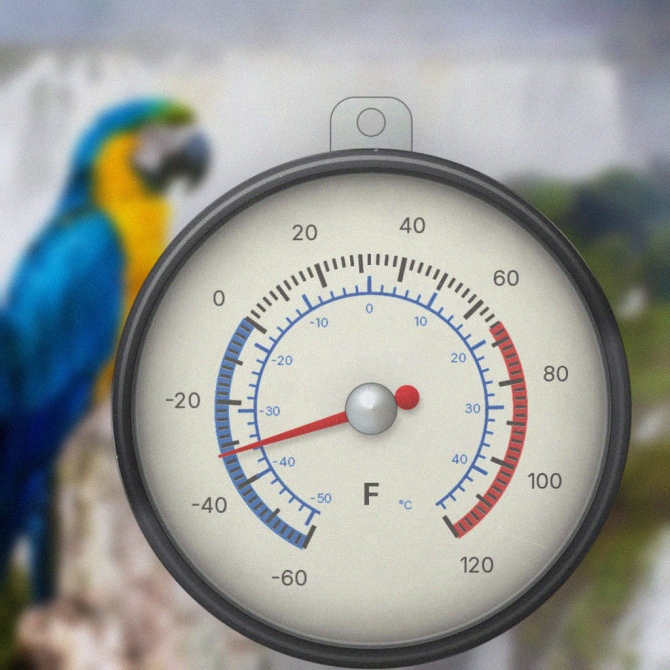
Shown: -32 °F
